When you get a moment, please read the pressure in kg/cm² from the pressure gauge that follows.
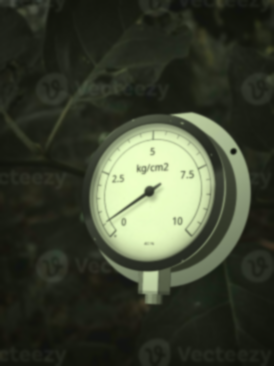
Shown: 0.5 kg/cm²
